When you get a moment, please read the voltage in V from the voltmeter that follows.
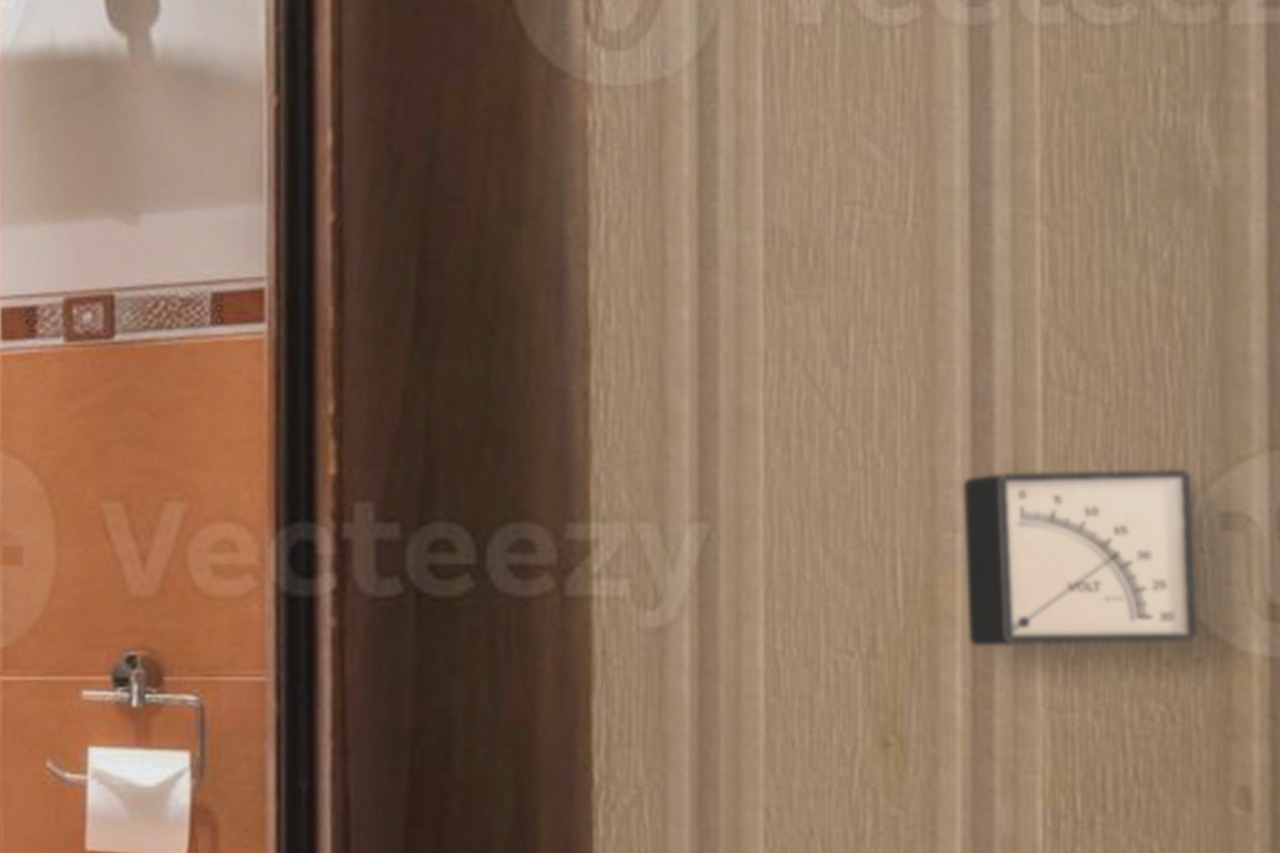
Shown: 17.5 V
